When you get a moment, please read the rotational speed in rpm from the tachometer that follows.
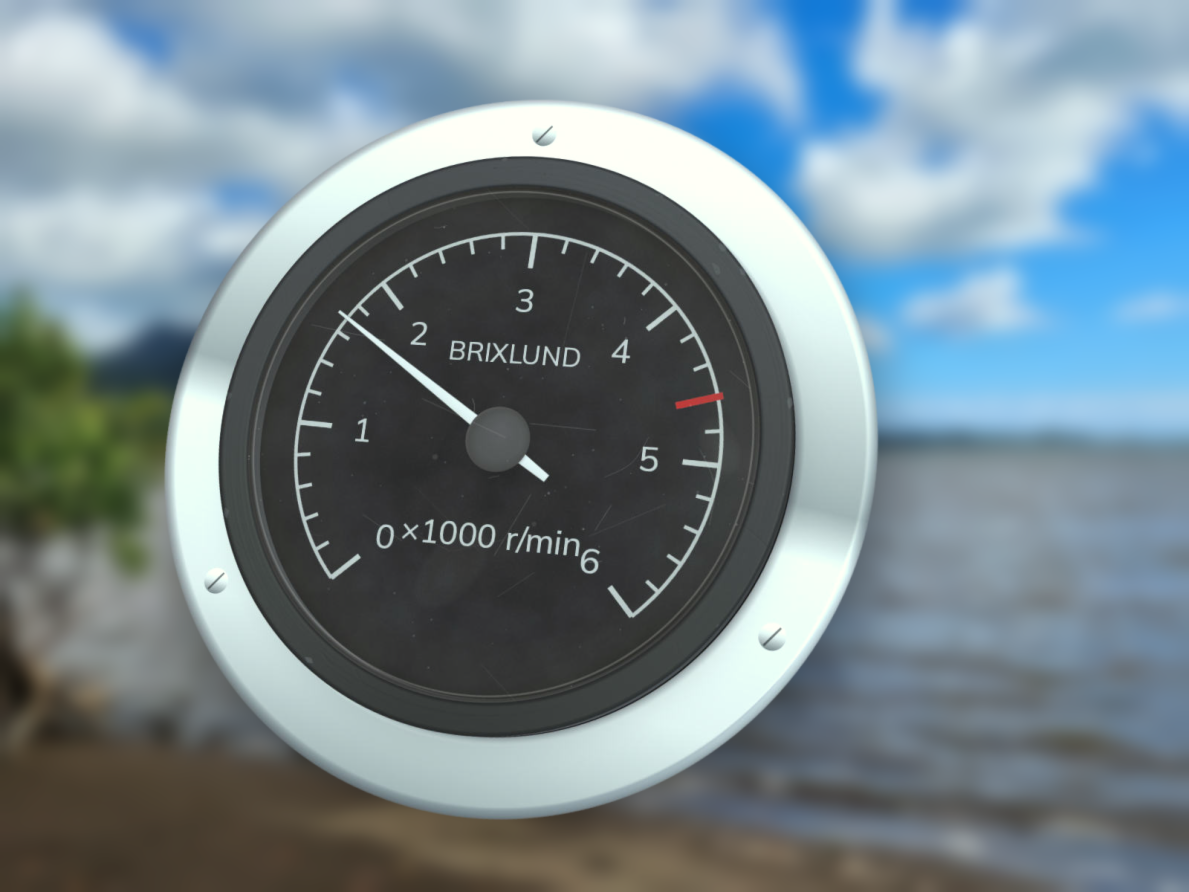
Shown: 1700 rpm
